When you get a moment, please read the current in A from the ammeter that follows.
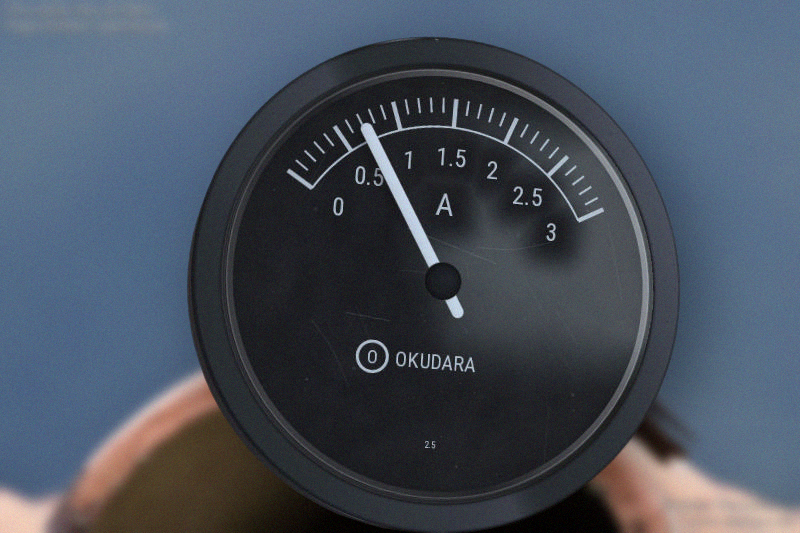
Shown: 0.7 A
